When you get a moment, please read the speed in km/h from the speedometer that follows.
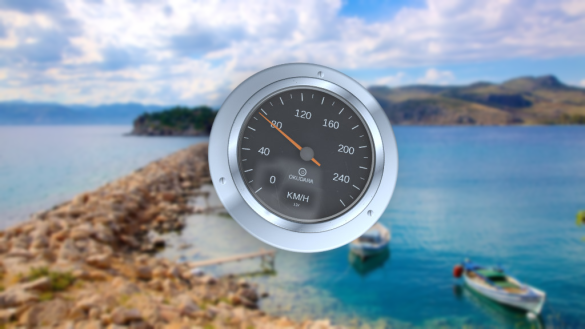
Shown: 75 km/h
